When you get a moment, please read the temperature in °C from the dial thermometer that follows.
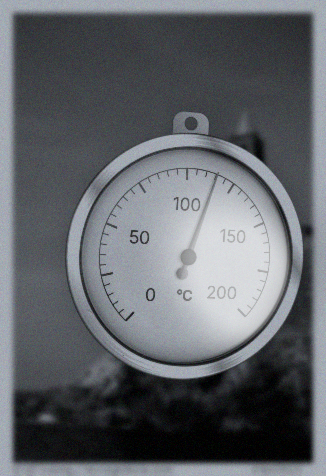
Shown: 115 °C
